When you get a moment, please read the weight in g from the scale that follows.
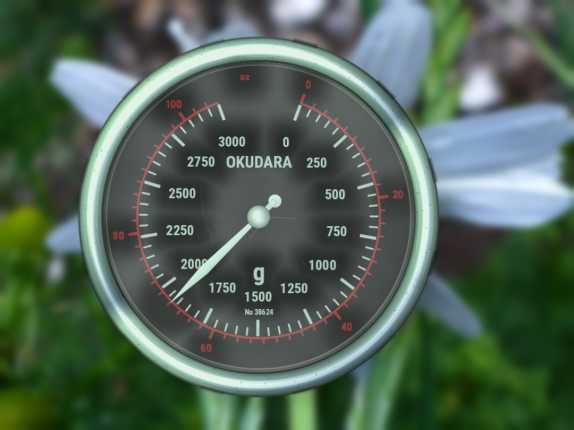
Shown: 1925 g
